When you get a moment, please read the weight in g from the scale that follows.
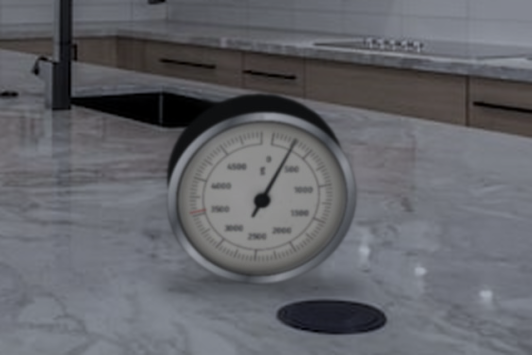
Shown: 250 g
